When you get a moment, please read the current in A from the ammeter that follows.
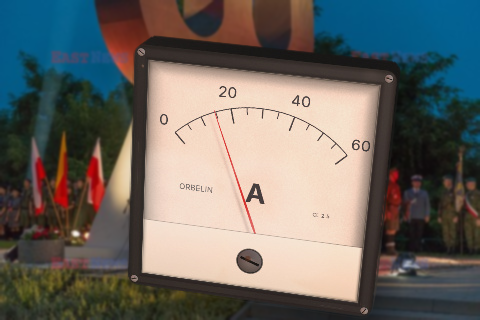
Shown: 15 A
